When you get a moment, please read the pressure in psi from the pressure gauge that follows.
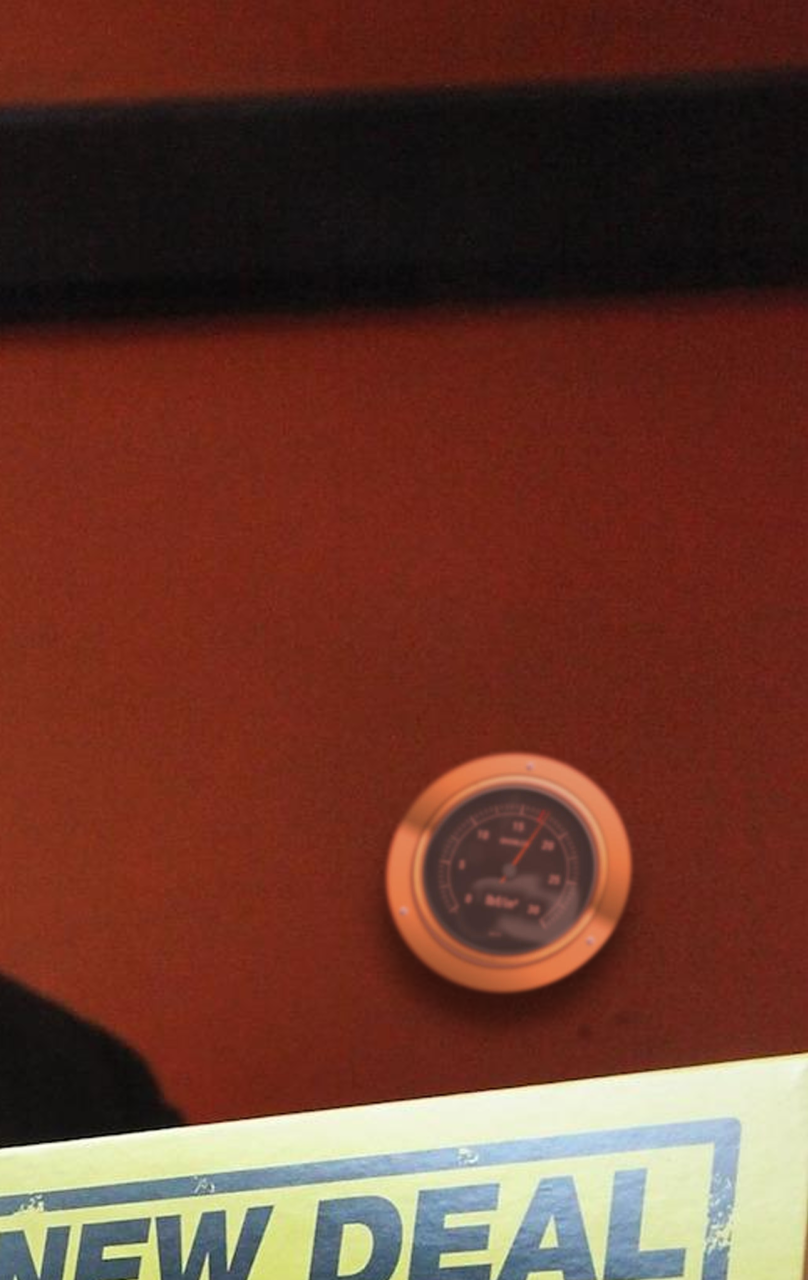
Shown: 17.5 psi
